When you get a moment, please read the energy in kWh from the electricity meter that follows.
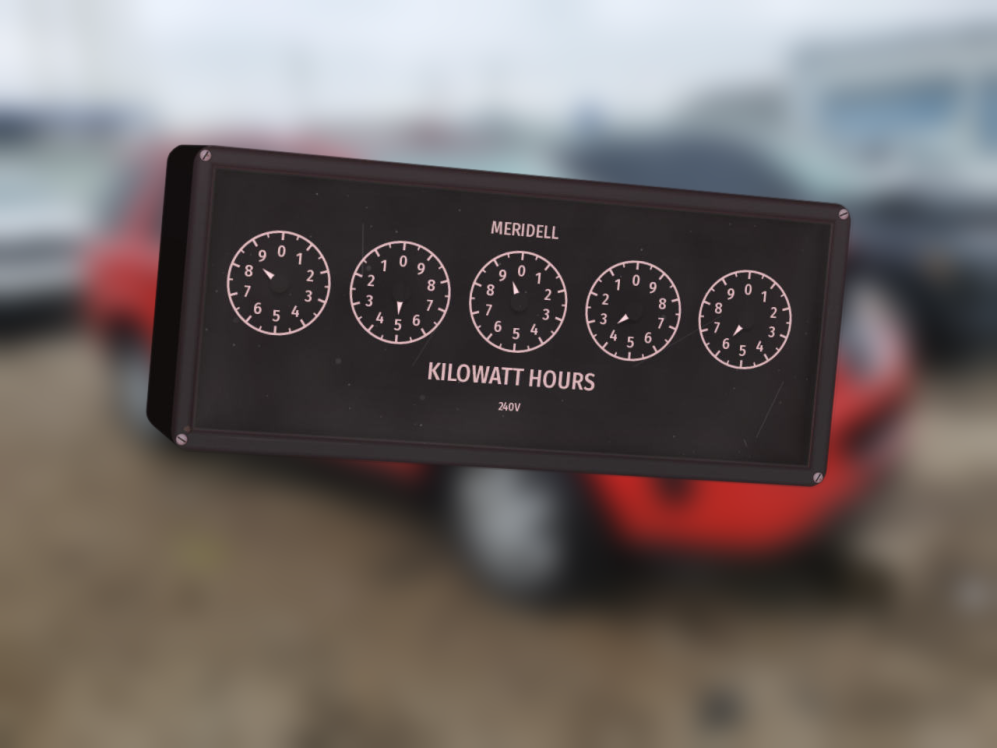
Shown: 84936 kWh
